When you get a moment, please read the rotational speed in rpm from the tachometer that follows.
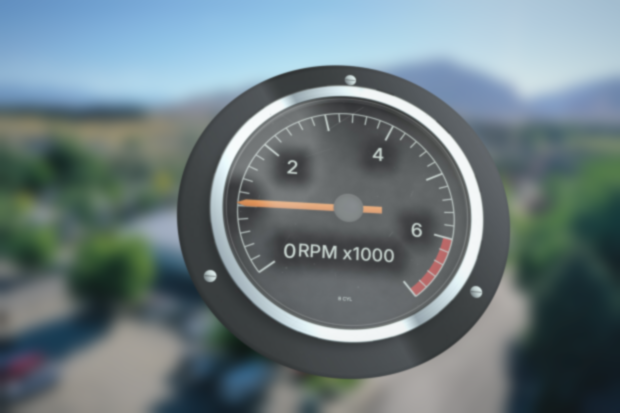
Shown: 1000 rpm
